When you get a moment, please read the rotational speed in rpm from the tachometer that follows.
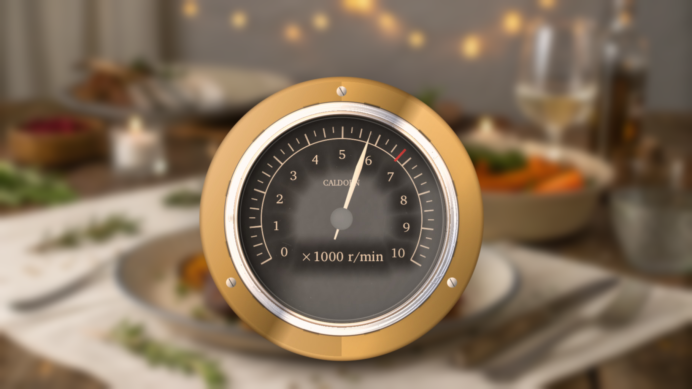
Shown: 5750 rpm
